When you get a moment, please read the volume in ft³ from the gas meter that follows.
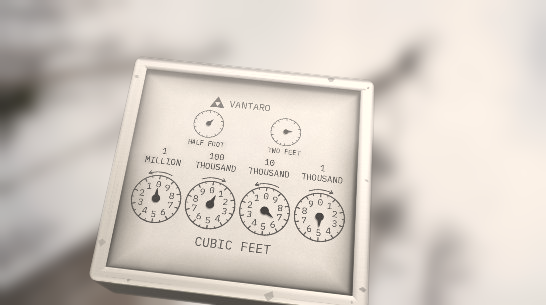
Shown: 6500 ft³
